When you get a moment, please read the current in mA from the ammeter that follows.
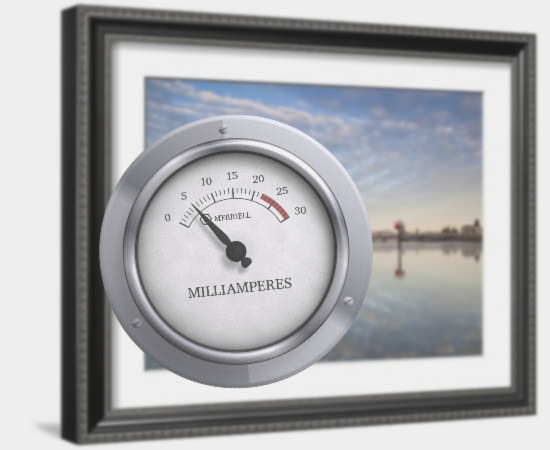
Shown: 5 mA
